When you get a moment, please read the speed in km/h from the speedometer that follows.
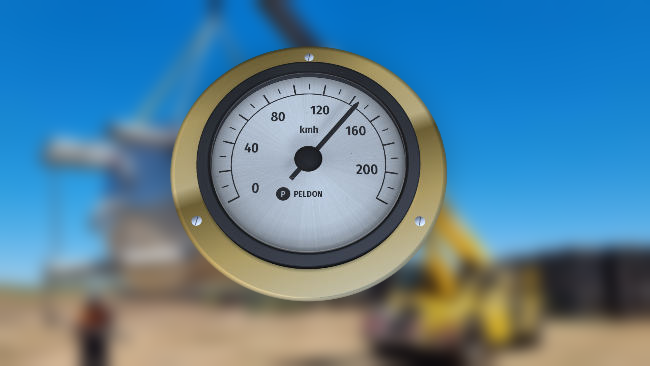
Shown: 145 km/h
